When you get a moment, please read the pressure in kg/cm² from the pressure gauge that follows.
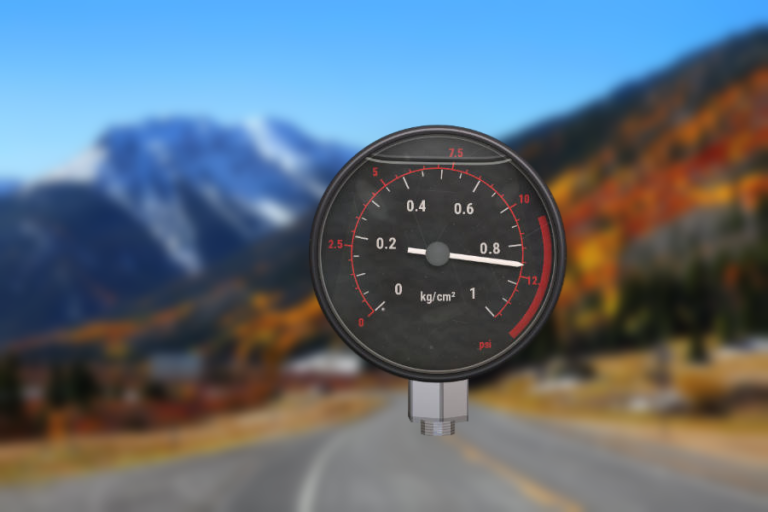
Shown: 0.85 kg/cm²
